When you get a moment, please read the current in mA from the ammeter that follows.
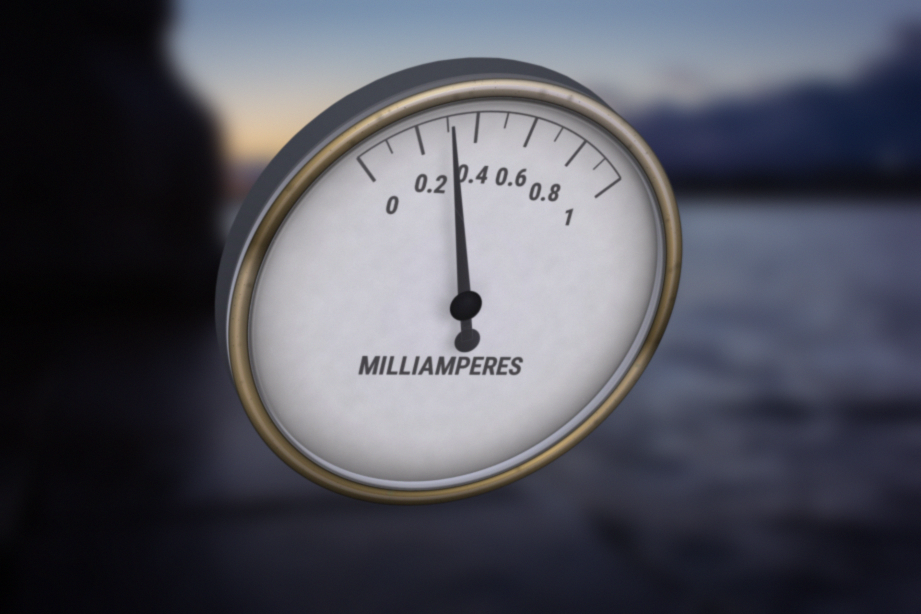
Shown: 0.3 mA
